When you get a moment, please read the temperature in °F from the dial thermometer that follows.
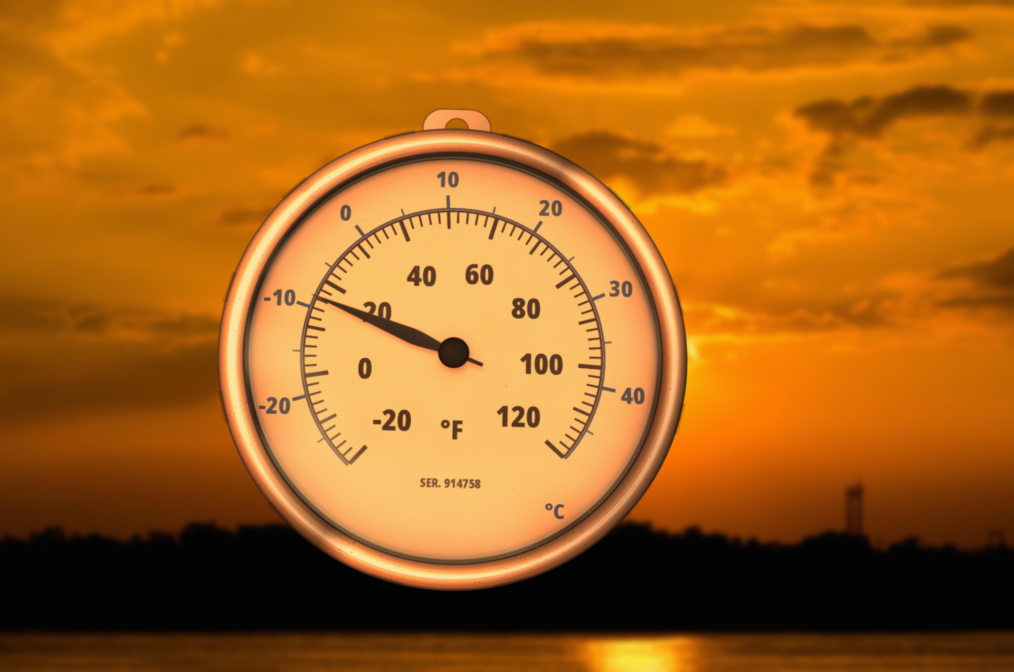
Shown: 16 °F
